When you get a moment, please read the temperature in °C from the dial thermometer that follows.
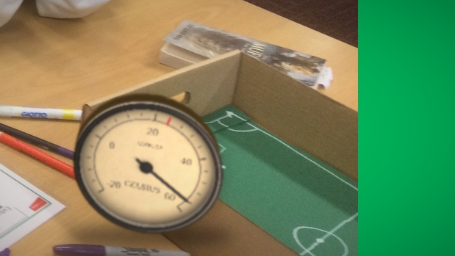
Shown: 56 °C
